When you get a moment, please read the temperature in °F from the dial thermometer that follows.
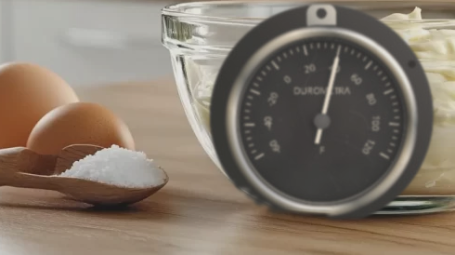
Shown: 40 °F
